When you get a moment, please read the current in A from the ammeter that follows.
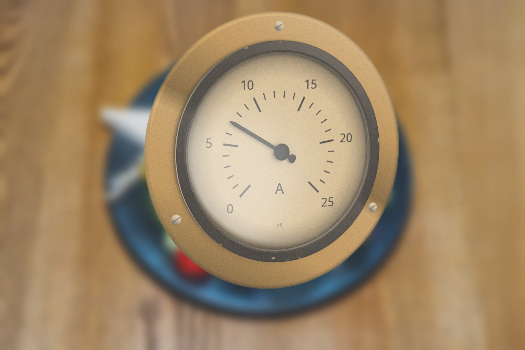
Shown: 7 A
